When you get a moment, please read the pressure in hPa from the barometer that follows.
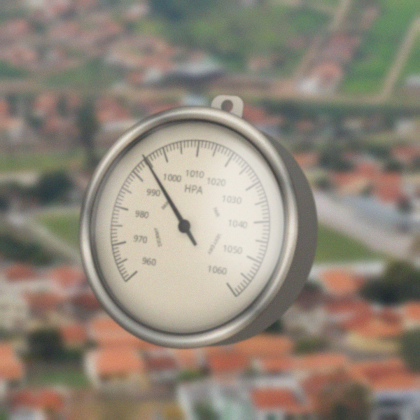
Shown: 995 hPa
